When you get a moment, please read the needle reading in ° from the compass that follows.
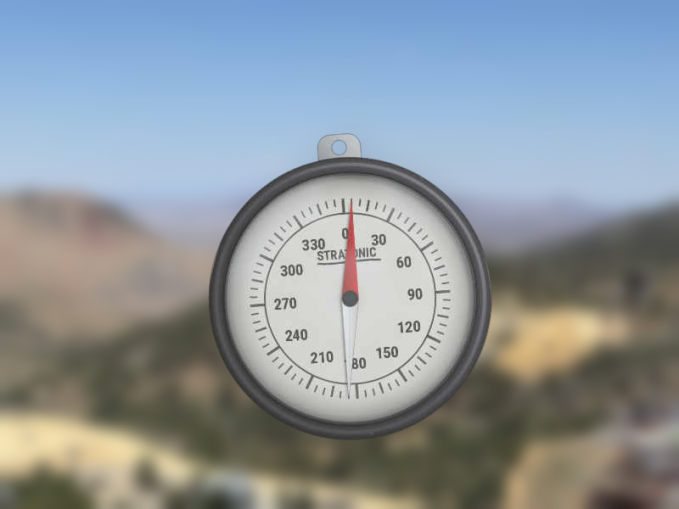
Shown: 5 °
